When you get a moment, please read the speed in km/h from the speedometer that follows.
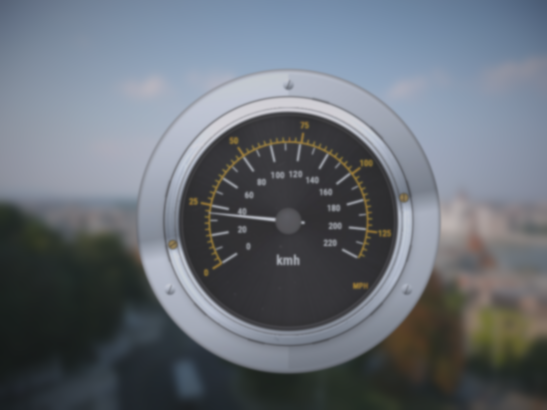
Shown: 35 km/h
